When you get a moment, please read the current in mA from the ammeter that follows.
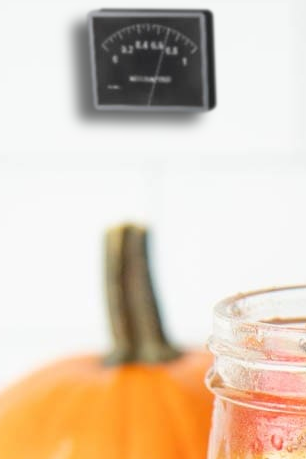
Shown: 0.7 mA
